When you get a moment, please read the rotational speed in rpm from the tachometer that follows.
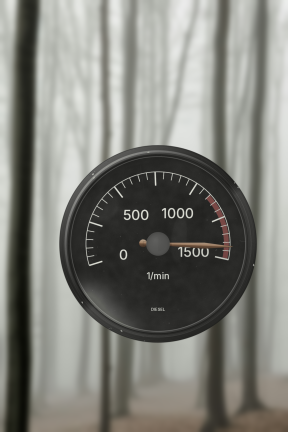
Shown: 1425 rpm
